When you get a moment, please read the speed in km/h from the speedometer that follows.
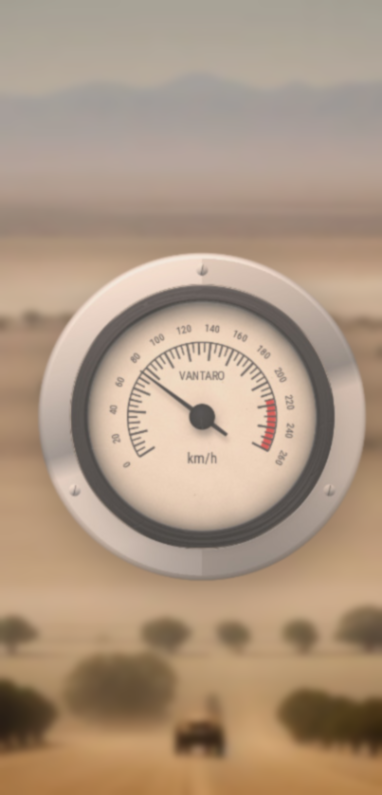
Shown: 75 km/h
